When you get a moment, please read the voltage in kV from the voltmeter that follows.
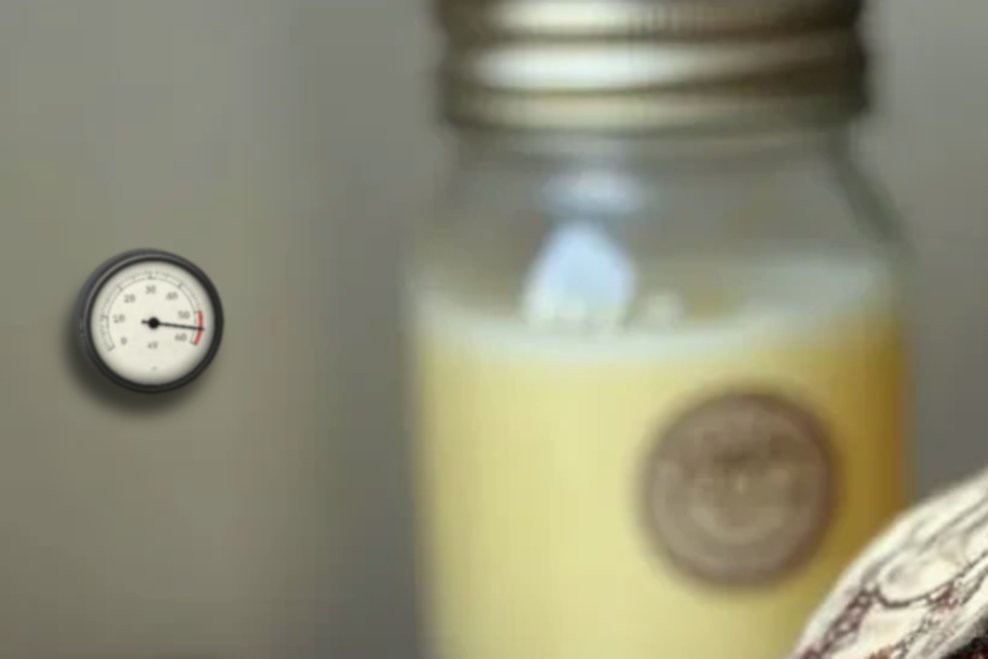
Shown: 55 kV
